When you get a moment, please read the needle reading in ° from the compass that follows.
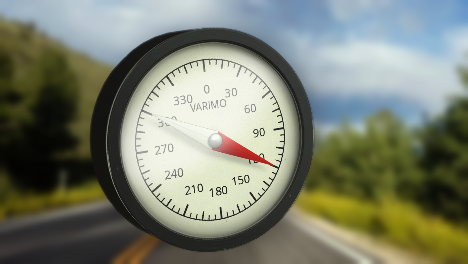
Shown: 120 °
